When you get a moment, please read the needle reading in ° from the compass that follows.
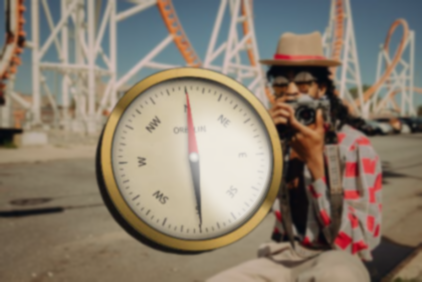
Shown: 0 °
